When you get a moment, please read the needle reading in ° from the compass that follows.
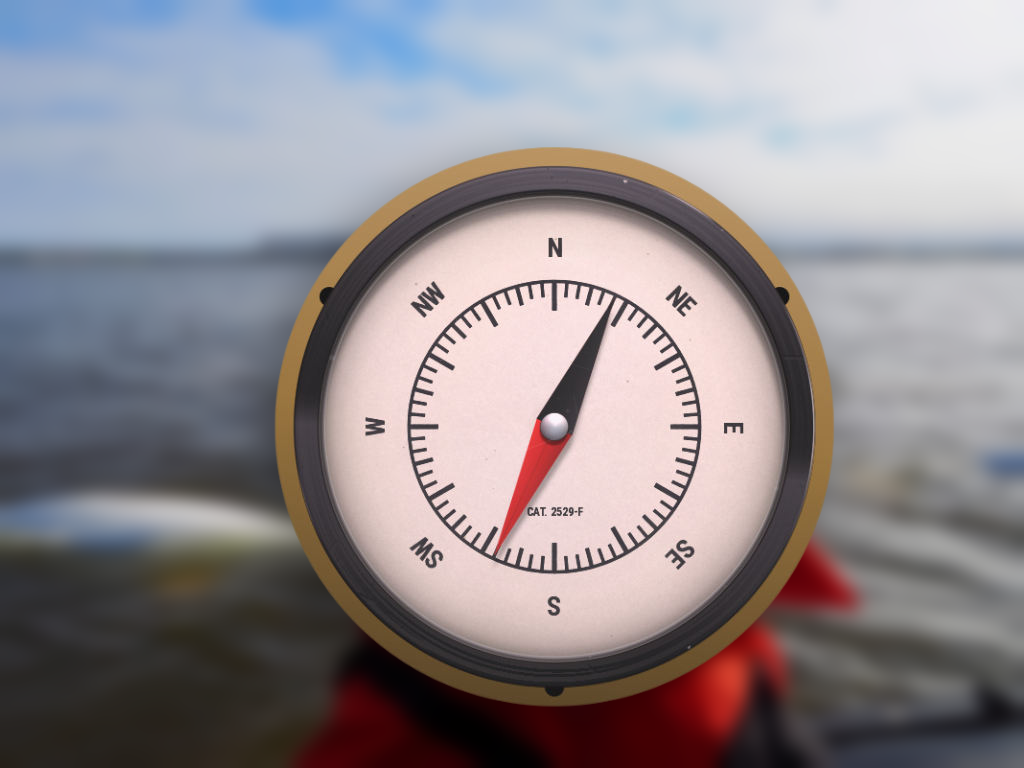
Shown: 205 °
